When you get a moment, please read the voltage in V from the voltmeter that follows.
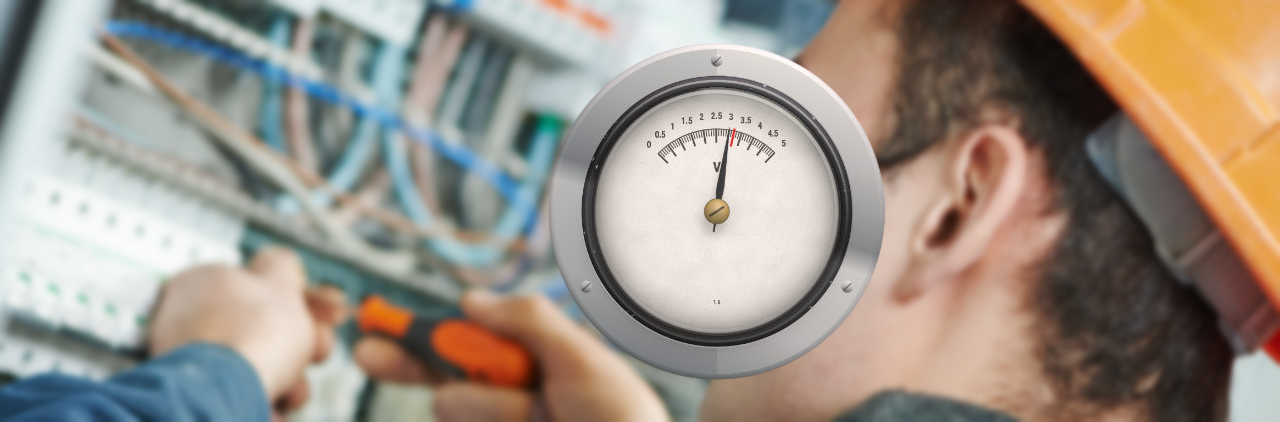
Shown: 3 V
